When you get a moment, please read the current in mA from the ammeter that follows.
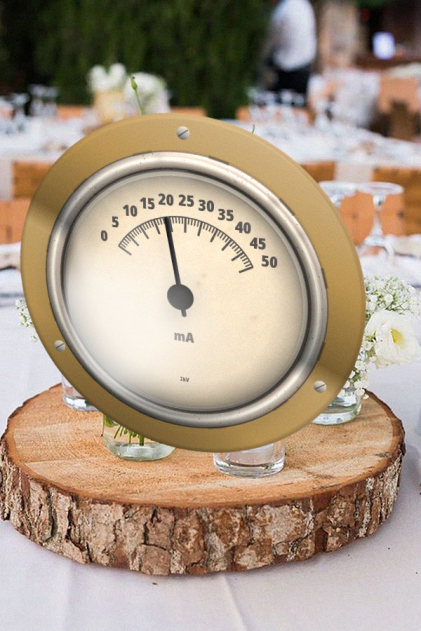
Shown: 20 mA
